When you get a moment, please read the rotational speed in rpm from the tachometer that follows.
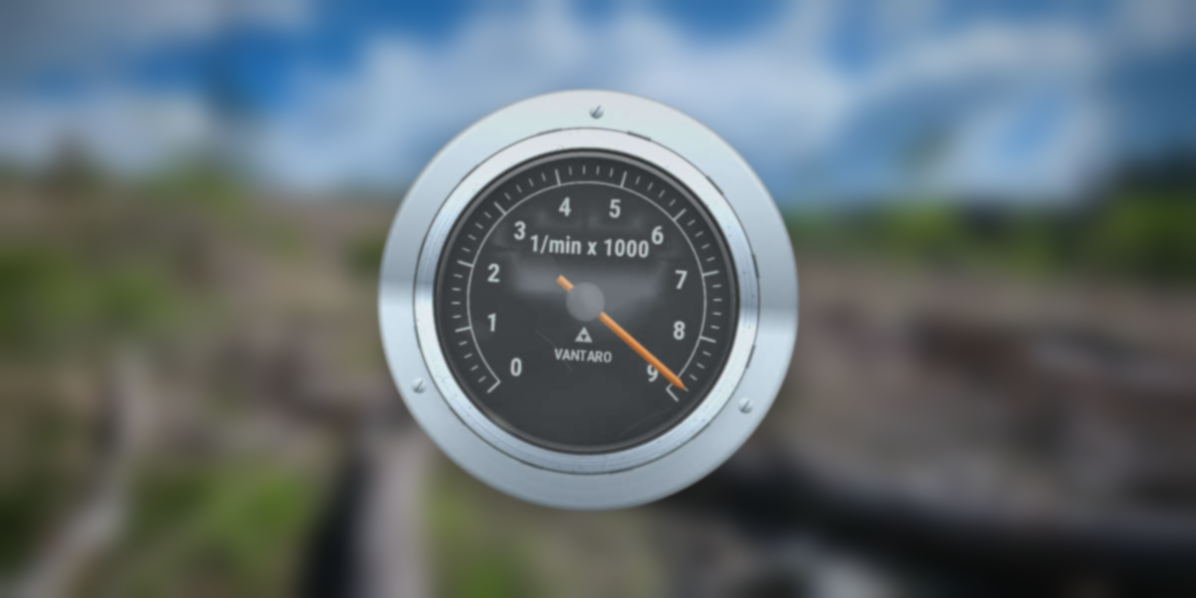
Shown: 8800 rpm
